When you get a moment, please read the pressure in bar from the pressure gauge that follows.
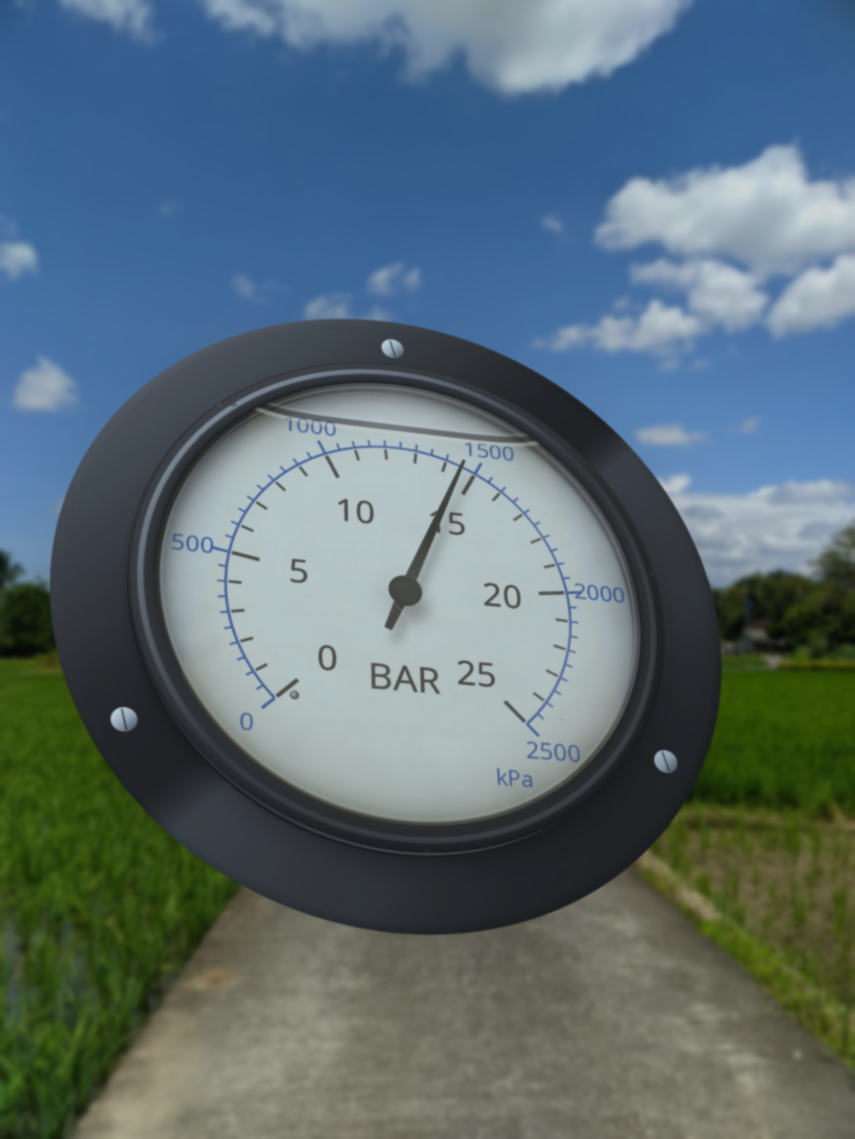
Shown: 14.5 bar
